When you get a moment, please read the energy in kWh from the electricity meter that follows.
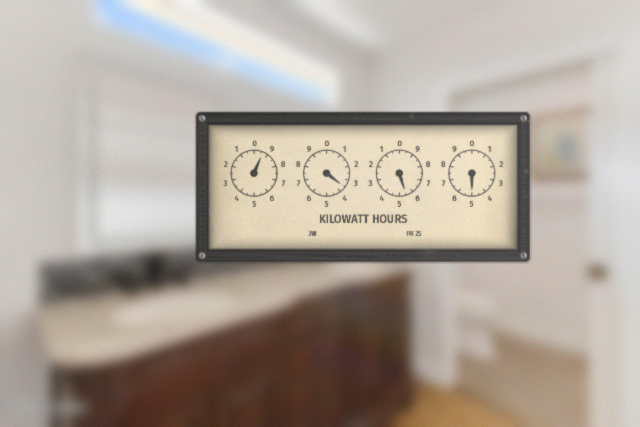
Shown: 9355 kWh
